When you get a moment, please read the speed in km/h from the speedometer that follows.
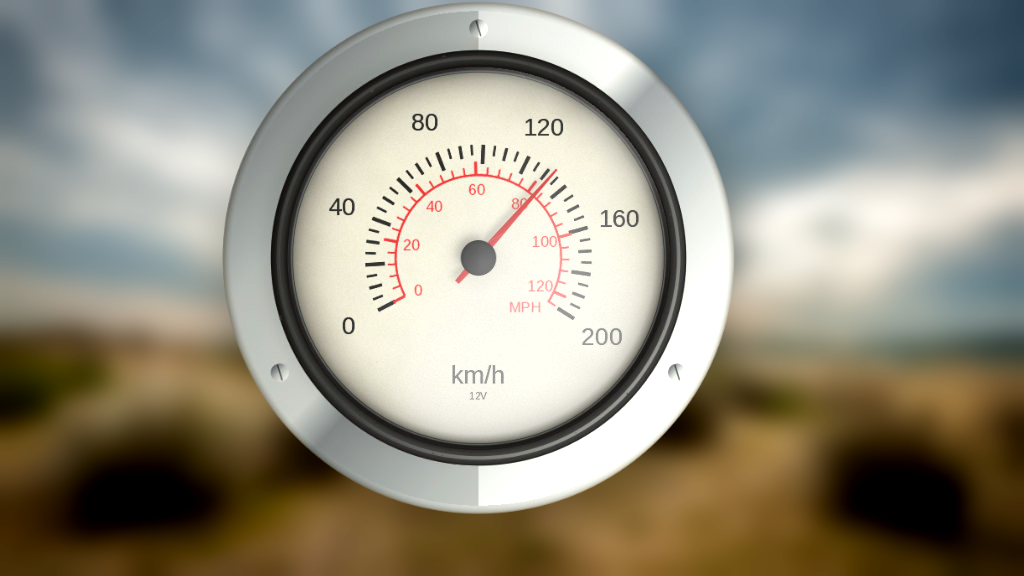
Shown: 132.5 km/h
